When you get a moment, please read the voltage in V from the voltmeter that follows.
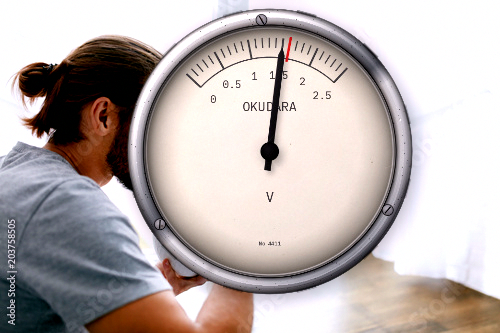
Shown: 1.5 V
